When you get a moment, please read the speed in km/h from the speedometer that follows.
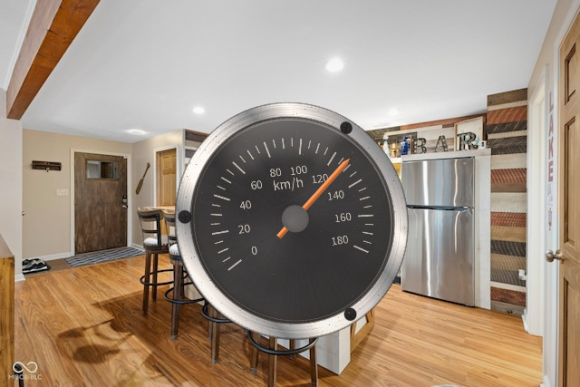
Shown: 127.5 km/h
